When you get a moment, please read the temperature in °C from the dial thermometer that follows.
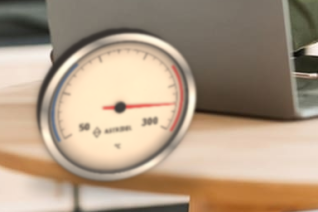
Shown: 270 °C
